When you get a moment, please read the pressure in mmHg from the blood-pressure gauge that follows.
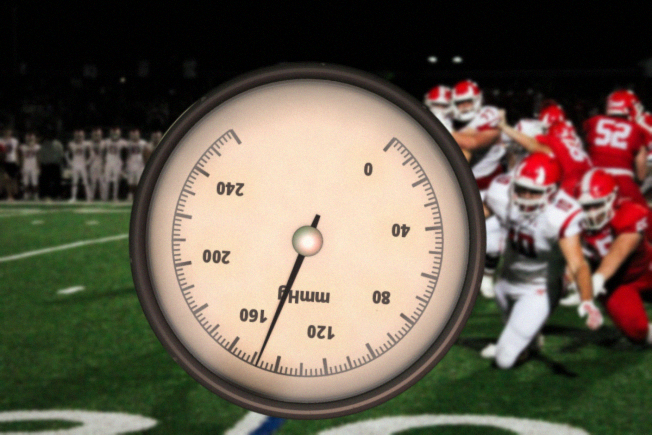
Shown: 148 mmHg
